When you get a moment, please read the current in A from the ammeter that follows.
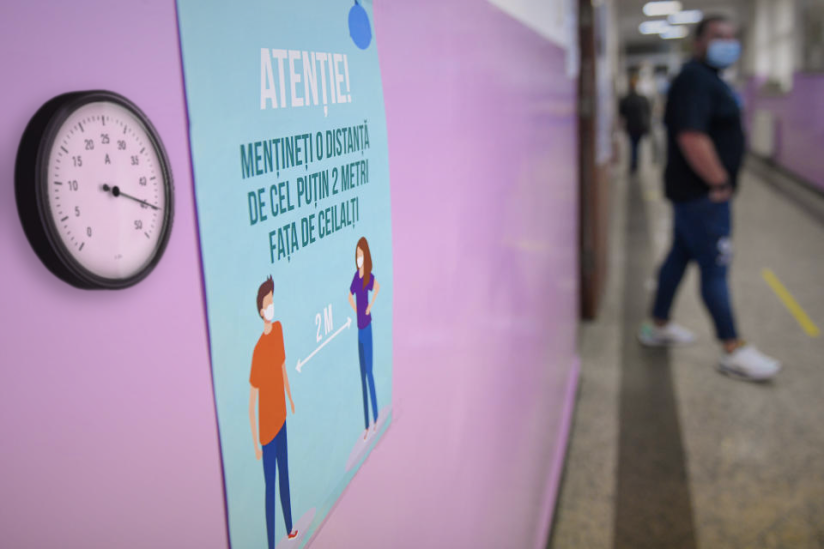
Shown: 45 A
